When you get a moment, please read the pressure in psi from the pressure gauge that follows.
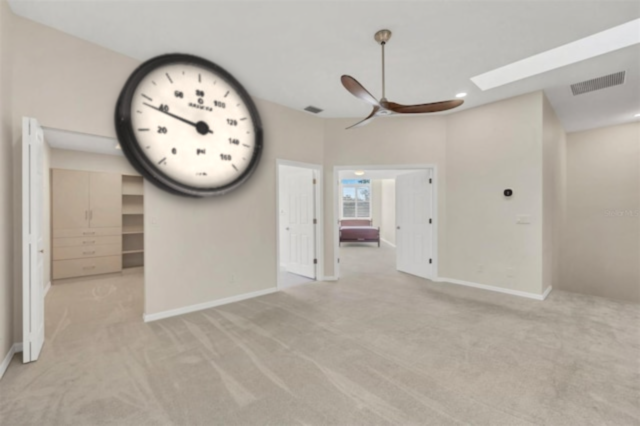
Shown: 35 psi
